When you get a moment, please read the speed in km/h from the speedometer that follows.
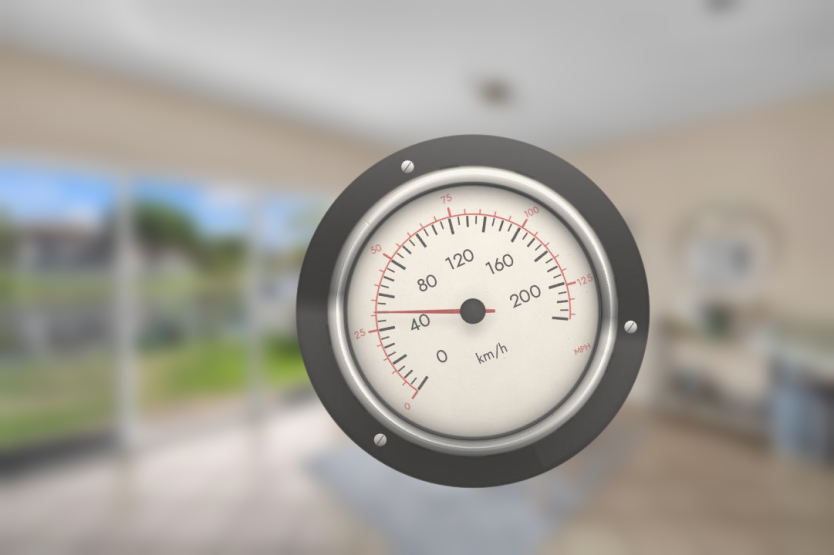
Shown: 50 km/h
